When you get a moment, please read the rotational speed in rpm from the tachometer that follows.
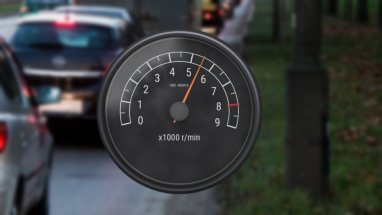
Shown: 5500 rpm
